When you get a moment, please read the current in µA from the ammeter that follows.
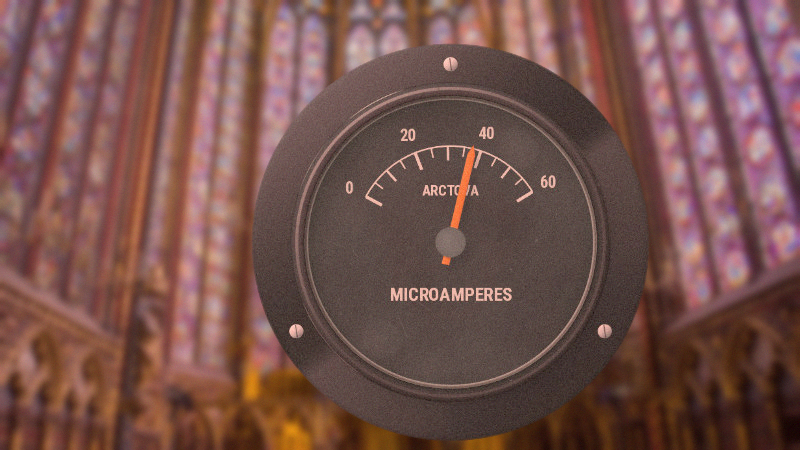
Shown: 37.5 µA
